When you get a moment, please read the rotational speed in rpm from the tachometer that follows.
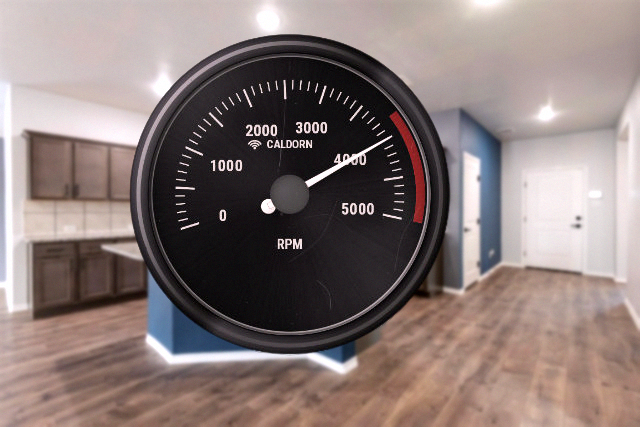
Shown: 4000 rpm
